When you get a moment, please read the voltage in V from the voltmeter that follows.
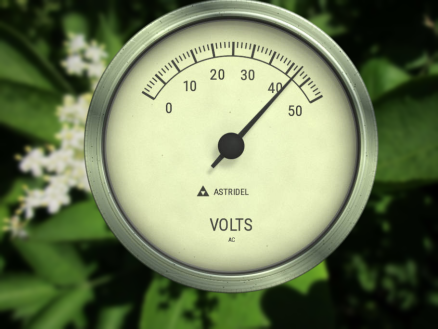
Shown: 42 V
